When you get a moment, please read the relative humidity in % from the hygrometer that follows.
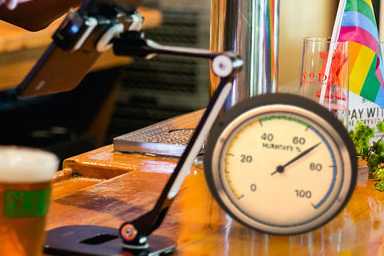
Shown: 68 %
